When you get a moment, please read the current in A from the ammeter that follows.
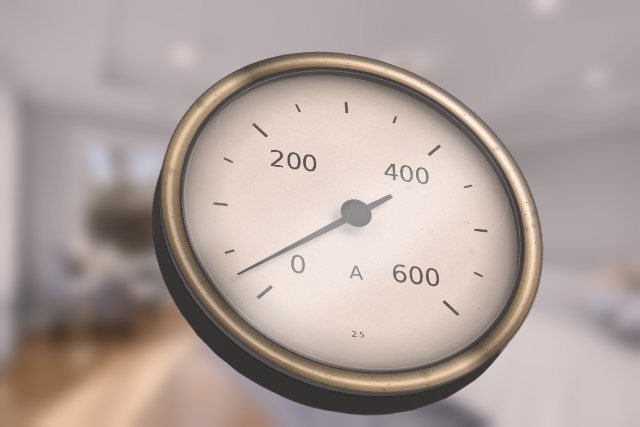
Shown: 25 A
